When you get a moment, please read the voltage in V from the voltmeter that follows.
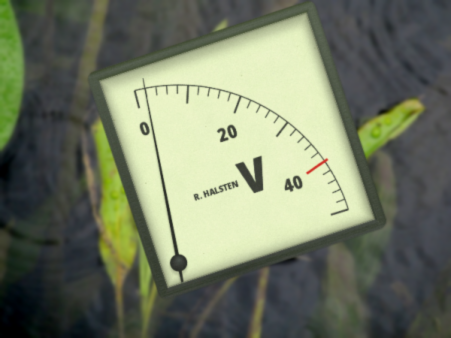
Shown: 2 V
